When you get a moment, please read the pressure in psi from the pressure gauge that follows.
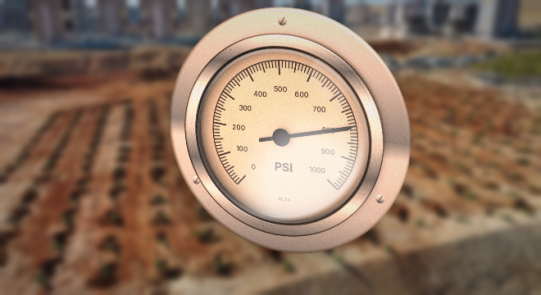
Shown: 800 psi
